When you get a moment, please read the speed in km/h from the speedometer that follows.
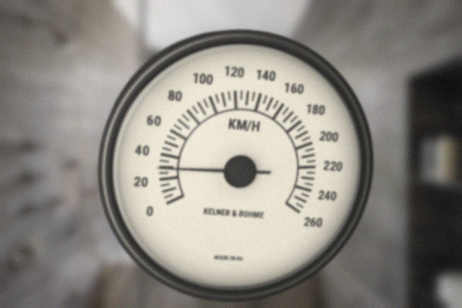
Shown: 30 km/h
